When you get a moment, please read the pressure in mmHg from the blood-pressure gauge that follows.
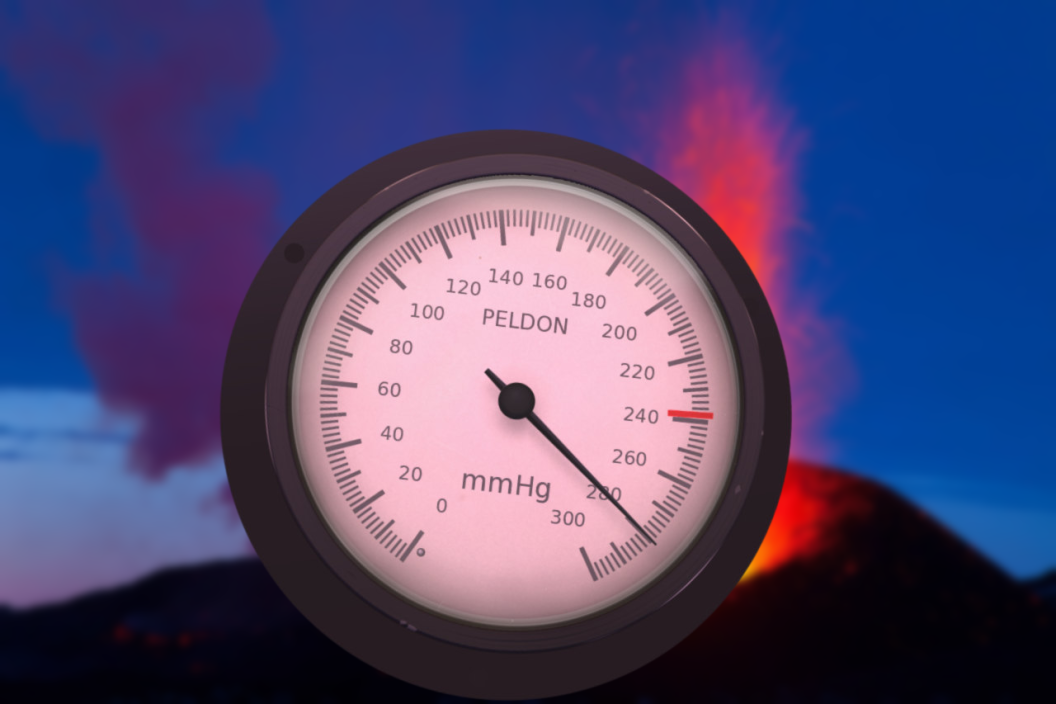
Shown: 280 mmHg
